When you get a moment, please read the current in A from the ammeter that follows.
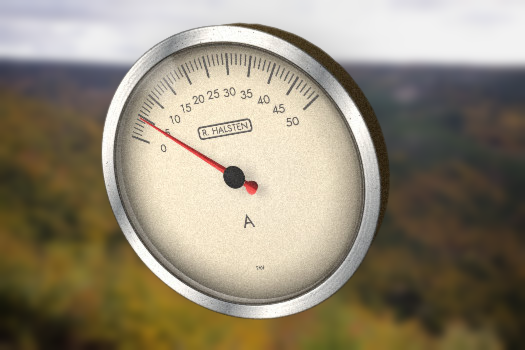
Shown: 5 A
